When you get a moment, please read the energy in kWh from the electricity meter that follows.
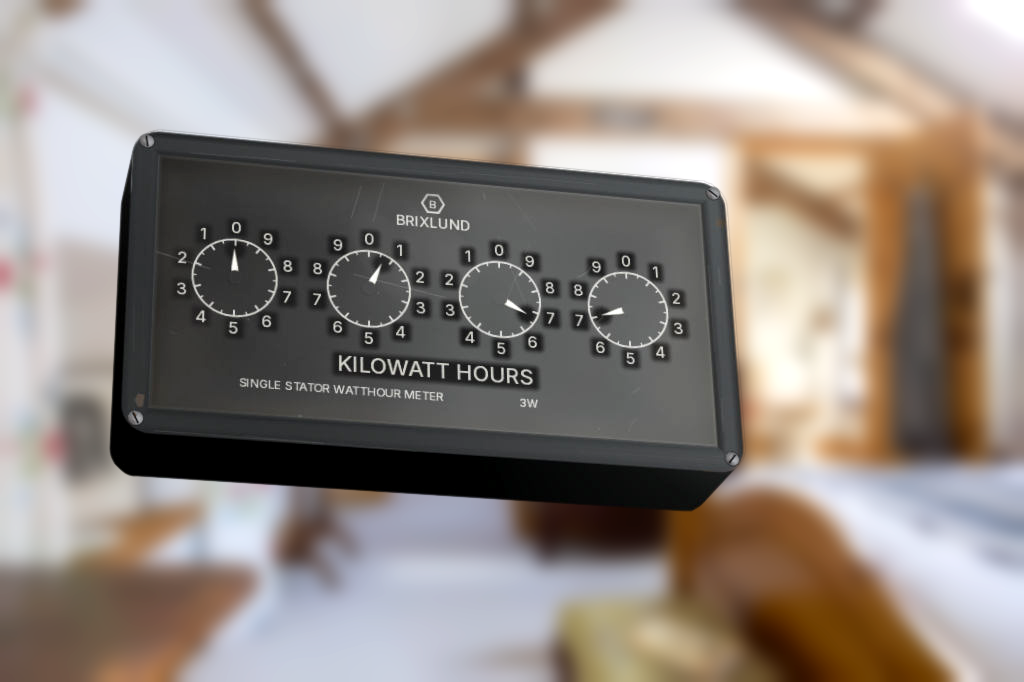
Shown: 67 kWh
